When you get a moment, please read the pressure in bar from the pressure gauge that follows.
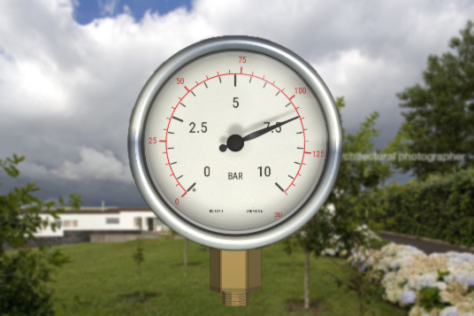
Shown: 7.5 bar
